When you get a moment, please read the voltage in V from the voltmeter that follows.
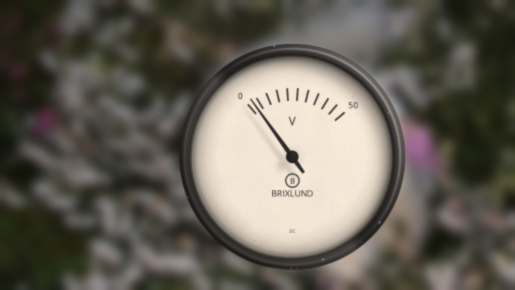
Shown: 2.5 V
